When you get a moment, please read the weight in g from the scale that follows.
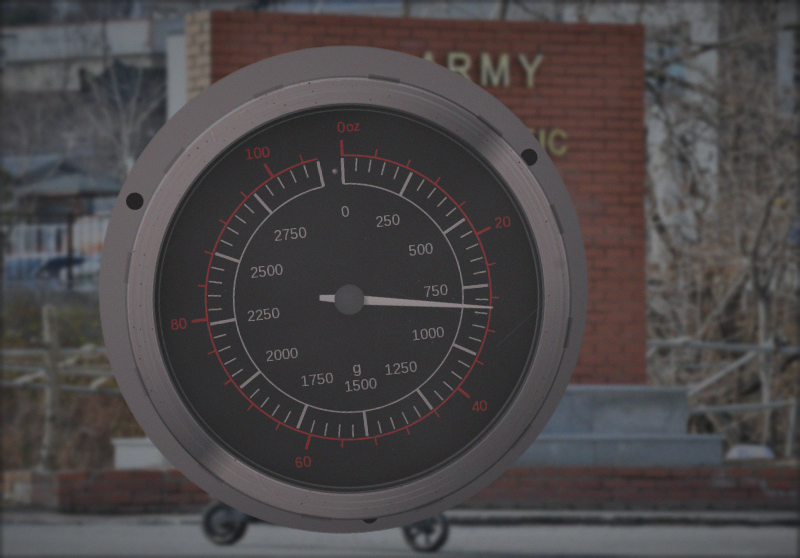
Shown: 825 g
